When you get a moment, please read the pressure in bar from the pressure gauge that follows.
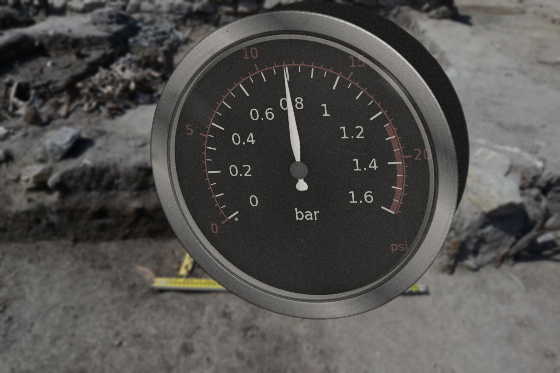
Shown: 0.8 bar
